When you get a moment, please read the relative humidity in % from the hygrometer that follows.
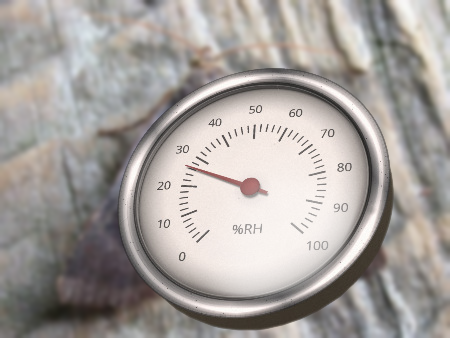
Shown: 26 %
